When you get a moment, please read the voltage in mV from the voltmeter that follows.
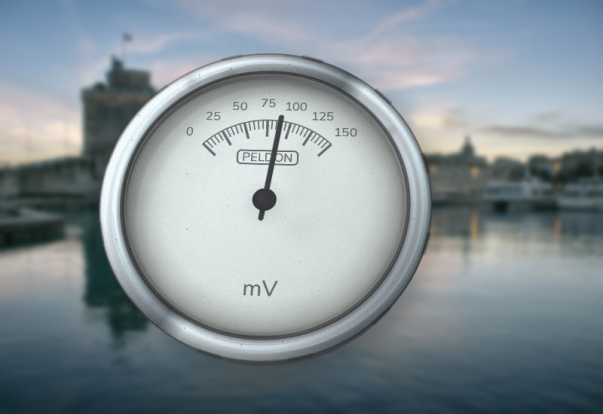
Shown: 90 mV
